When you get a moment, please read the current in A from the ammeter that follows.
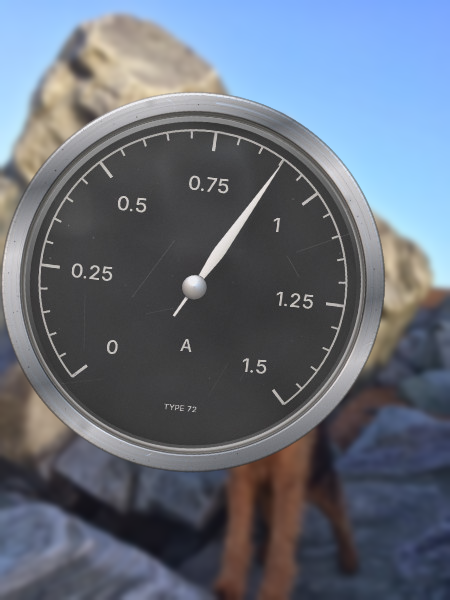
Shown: 0.9 A
